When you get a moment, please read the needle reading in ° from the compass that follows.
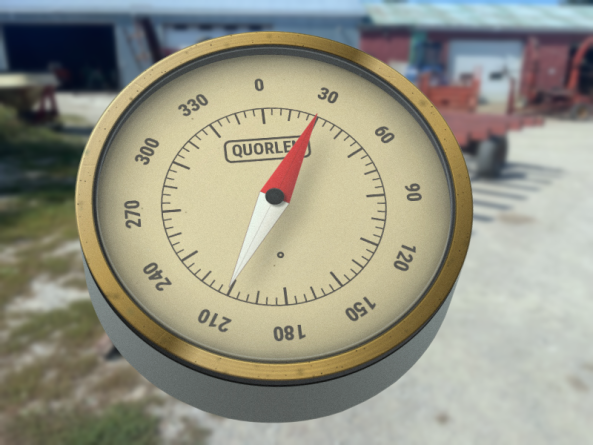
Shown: 30 °
